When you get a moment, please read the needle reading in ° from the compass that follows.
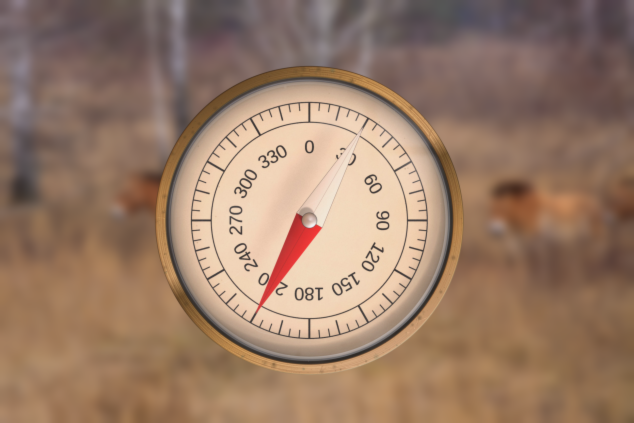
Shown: 210 °
